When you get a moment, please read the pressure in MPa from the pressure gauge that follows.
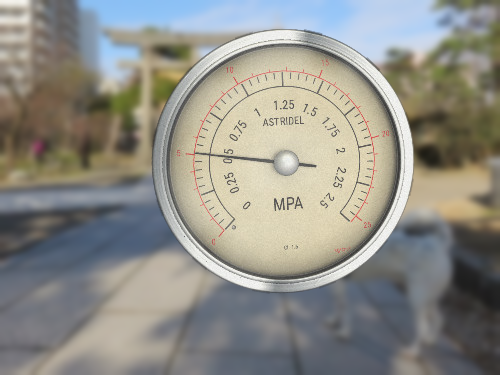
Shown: 0.5 MPa
